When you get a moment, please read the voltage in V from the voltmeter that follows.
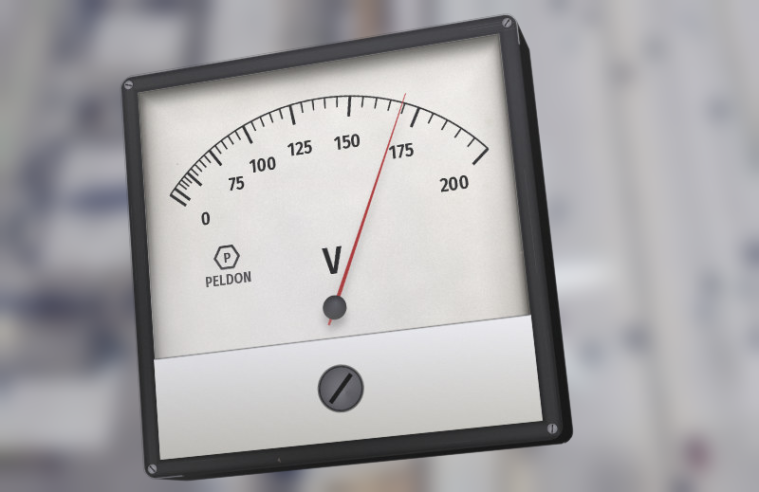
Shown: 170 V
